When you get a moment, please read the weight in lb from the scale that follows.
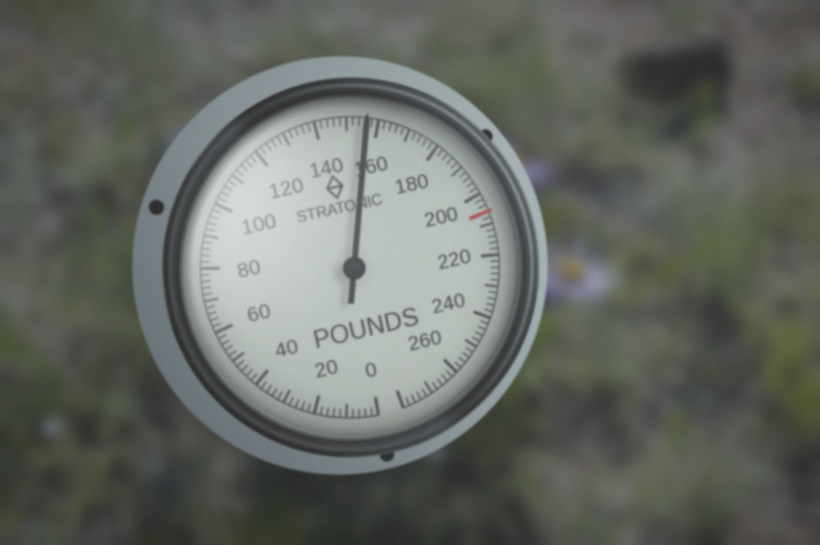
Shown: 156 lb
